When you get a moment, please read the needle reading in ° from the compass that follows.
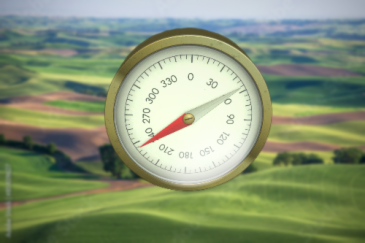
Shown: 235 °
